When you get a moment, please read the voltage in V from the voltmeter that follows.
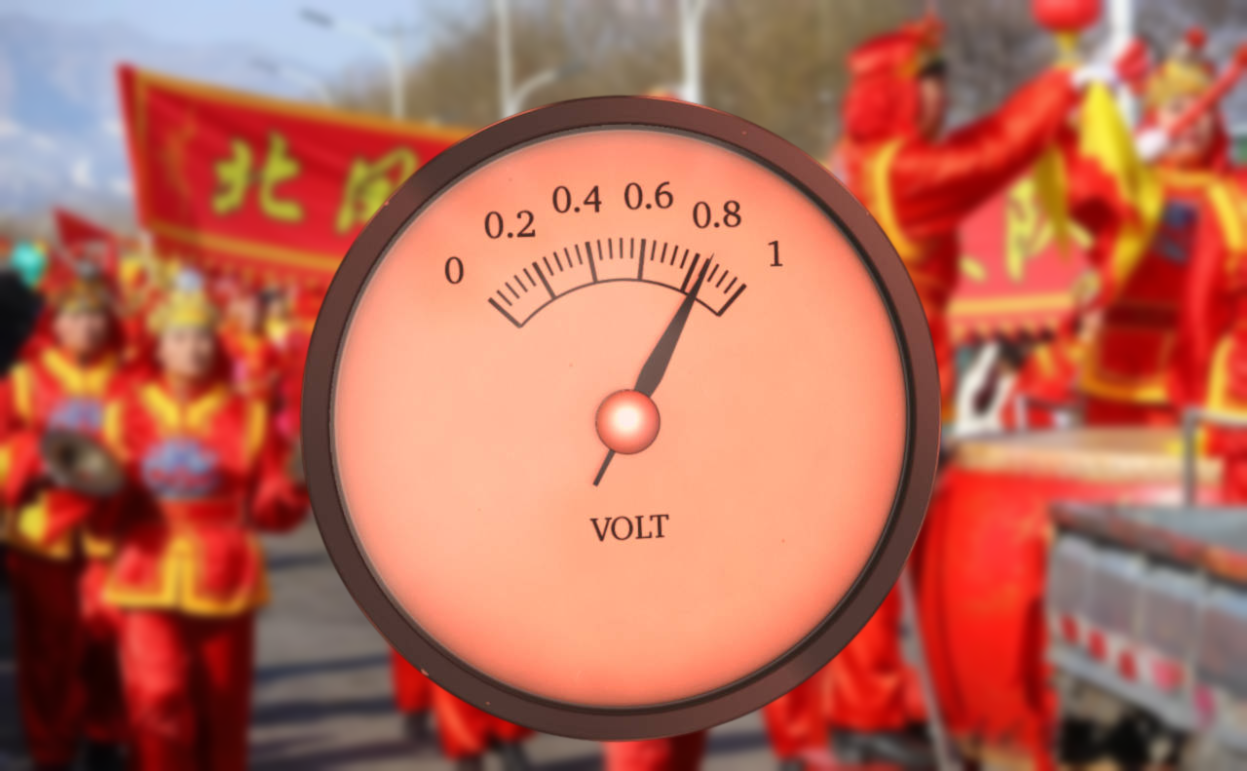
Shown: 0.84 V
